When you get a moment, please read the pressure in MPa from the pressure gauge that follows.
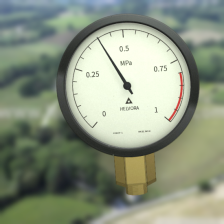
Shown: 0.4 MPa
